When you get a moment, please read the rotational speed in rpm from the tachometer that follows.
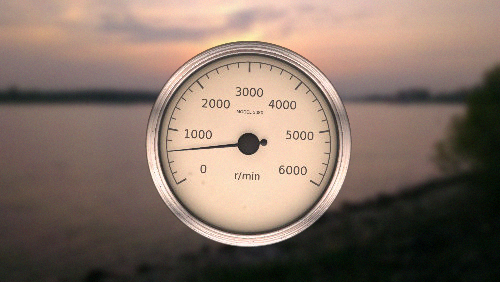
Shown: 600 rpm
